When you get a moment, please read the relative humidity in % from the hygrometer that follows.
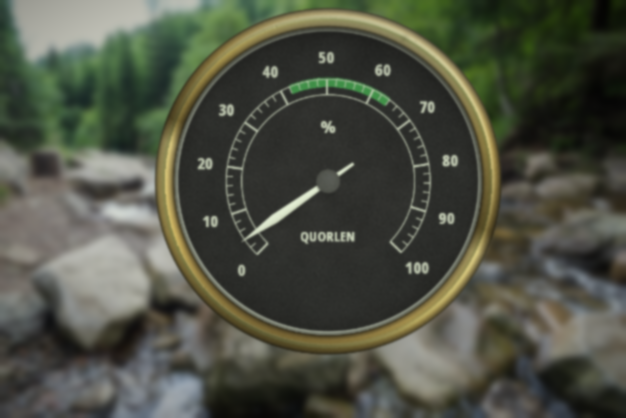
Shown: 4 %
